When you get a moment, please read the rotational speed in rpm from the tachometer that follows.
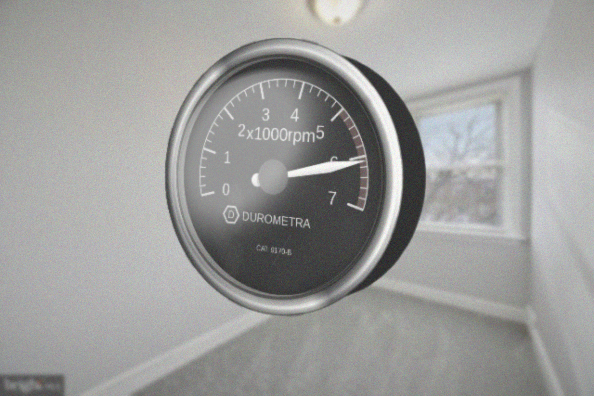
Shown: 6100 rpm
